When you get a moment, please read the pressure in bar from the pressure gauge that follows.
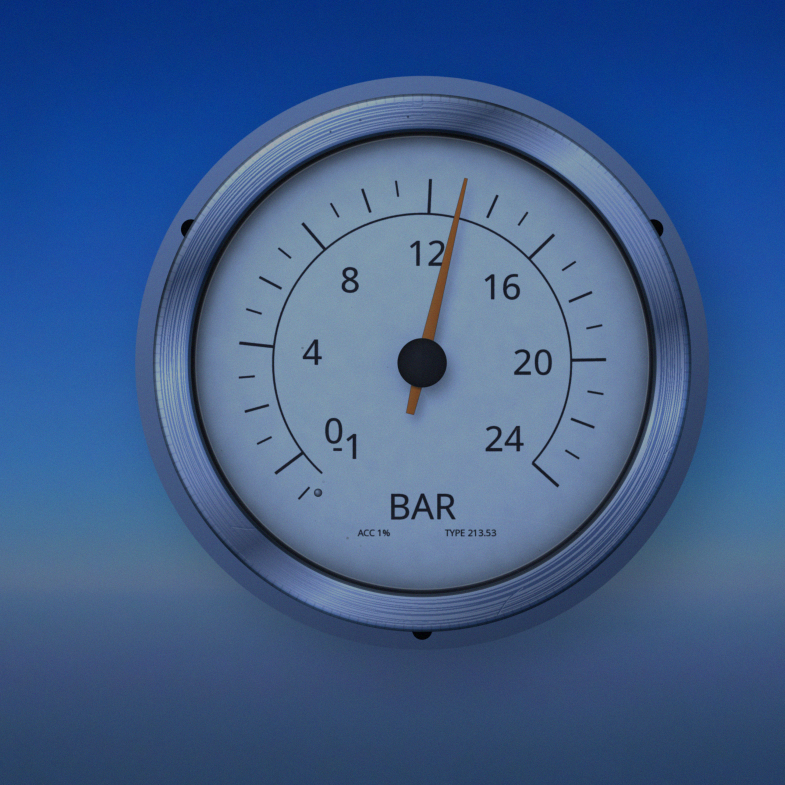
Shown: 13 bar
